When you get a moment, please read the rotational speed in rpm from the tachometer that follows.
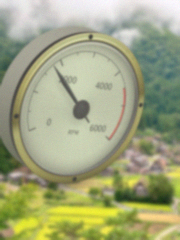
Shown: 1750 rpm
